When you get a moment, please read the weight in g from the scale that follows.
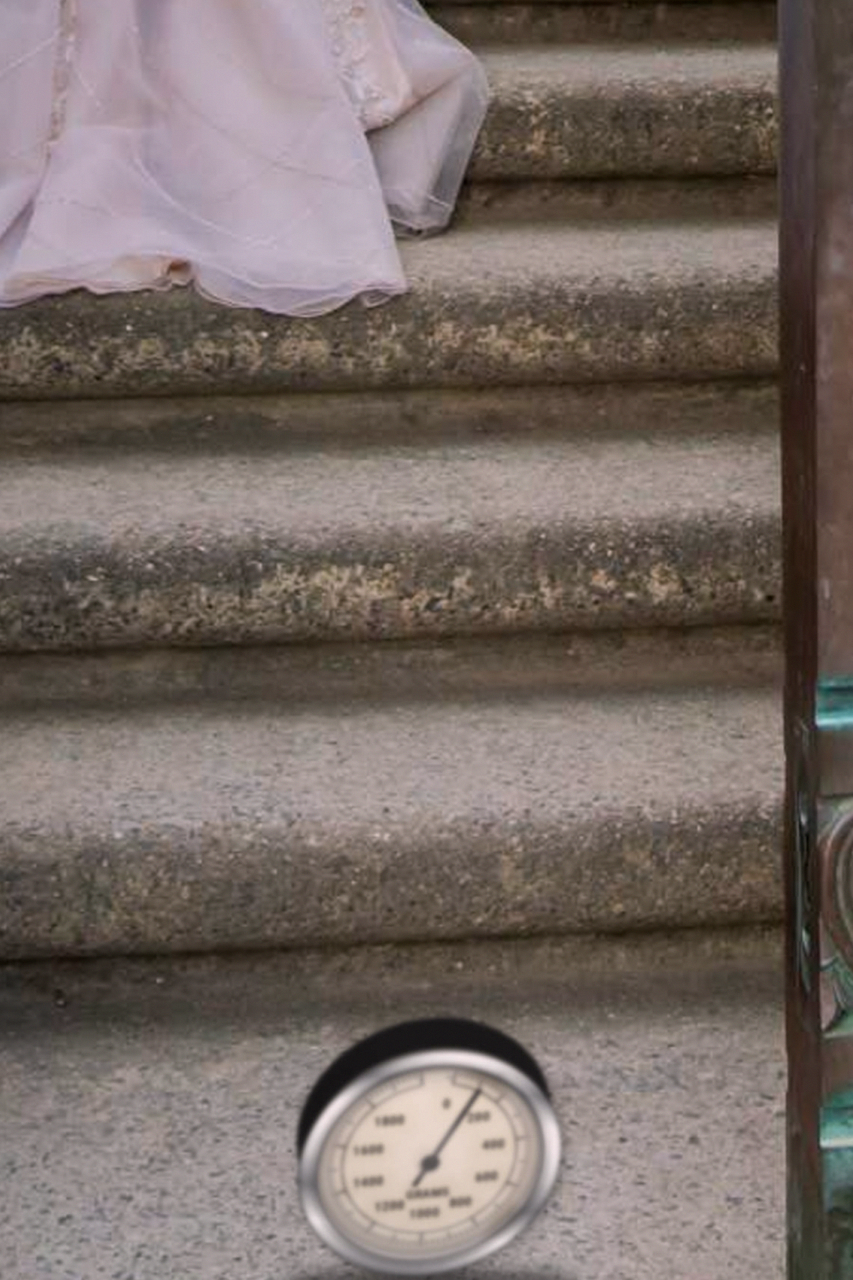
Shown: 100 g
